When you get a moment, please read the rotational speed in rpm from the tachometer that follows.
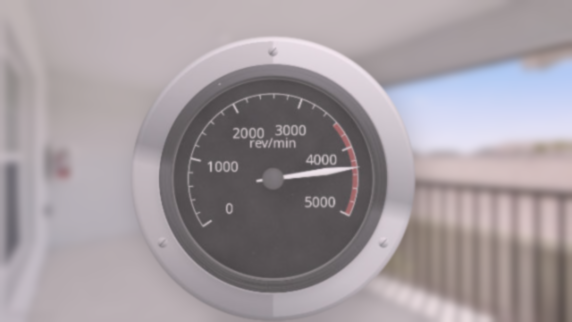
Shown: 4300 rpm
